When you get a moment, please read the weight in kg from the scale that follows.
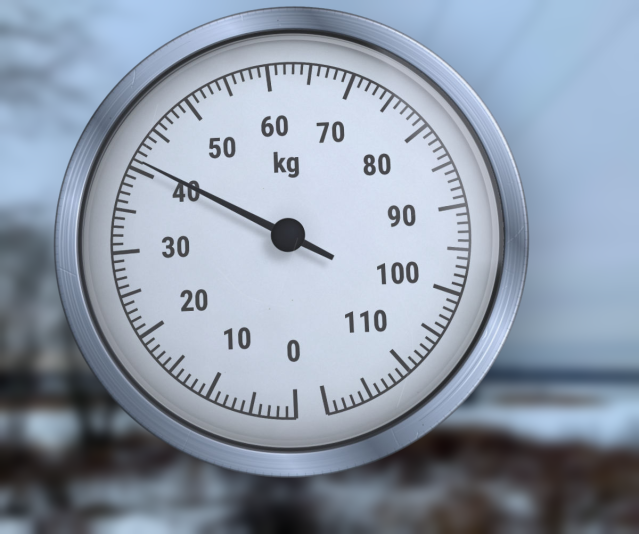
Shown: 41 kg
